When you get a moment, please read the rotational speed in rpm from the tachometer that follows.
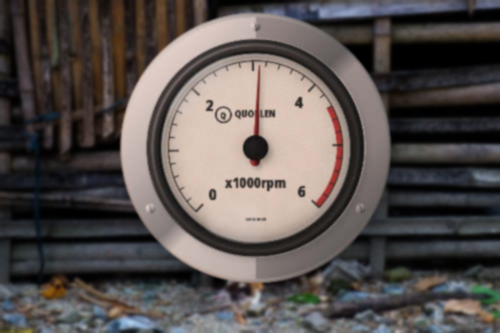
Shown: 3100 rpm
